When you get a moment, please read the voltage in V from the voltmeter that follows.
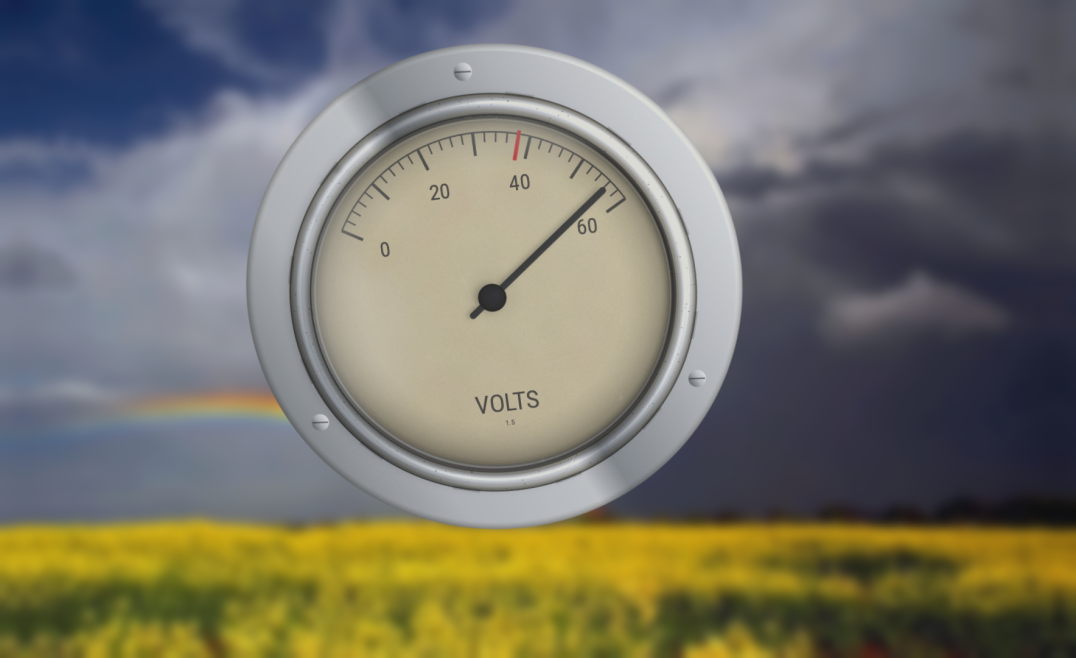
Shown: 56 V
